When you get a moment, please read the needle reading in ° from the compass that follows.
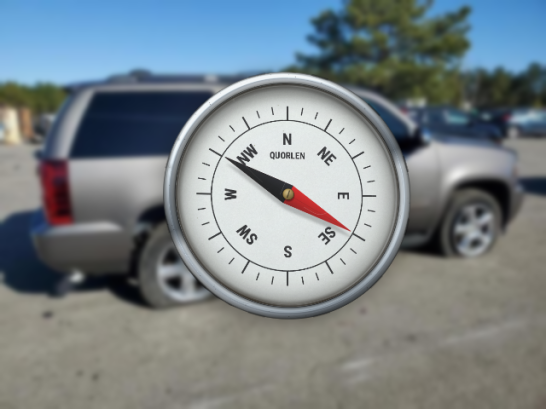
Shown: 120 °
